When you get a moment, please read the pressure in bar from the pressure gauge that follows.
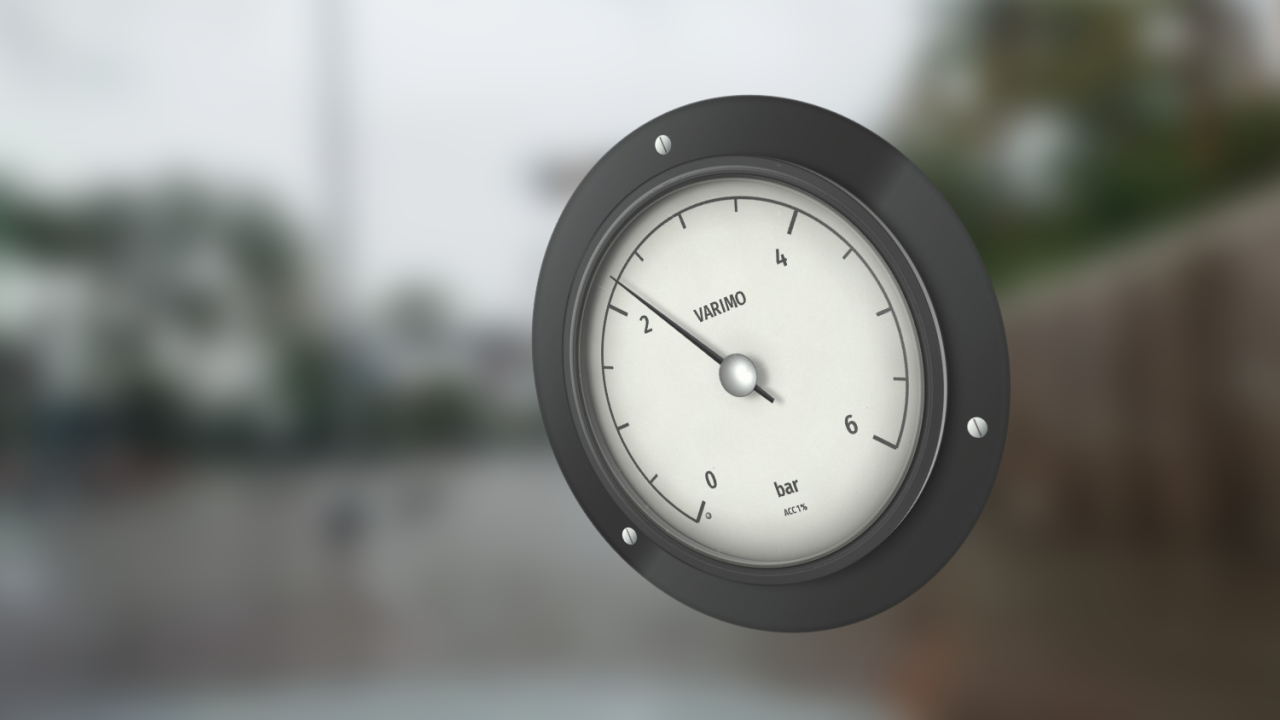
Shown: 2.25 bar
